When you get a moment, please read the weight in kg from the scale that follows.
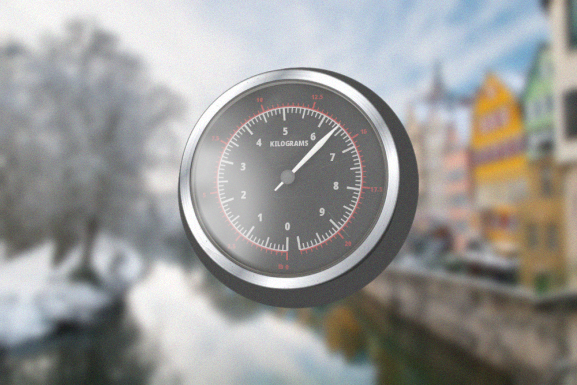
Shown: 6.4 kg
